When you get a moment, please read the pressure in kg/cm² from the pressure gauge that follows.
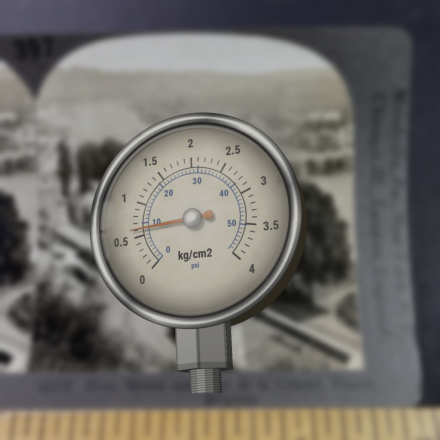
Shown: 0.6 kg/cm²
